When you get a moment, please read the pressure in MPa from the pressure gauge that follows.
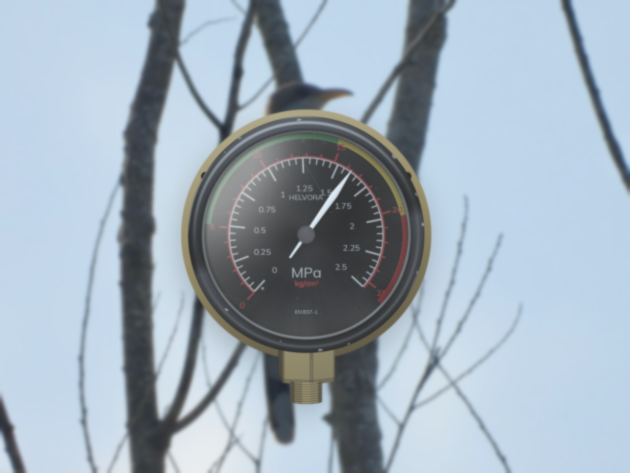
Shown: 1.6 MPa
